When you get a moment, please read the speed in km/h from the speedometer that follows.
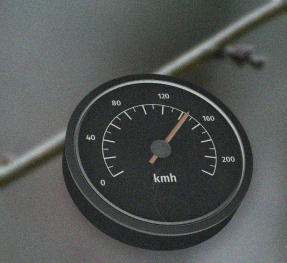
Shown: 145 km/h
